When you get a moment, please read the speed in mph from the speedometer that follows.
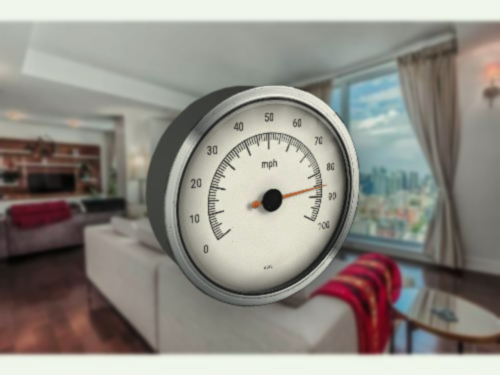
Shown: 85 mph
